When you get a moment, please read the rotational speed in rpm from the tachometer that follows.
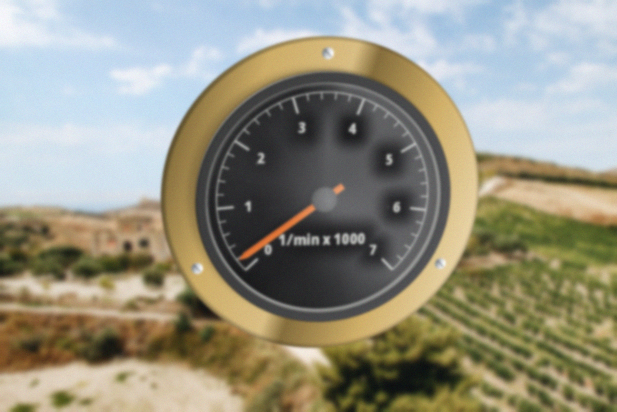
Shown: 200 rpm
